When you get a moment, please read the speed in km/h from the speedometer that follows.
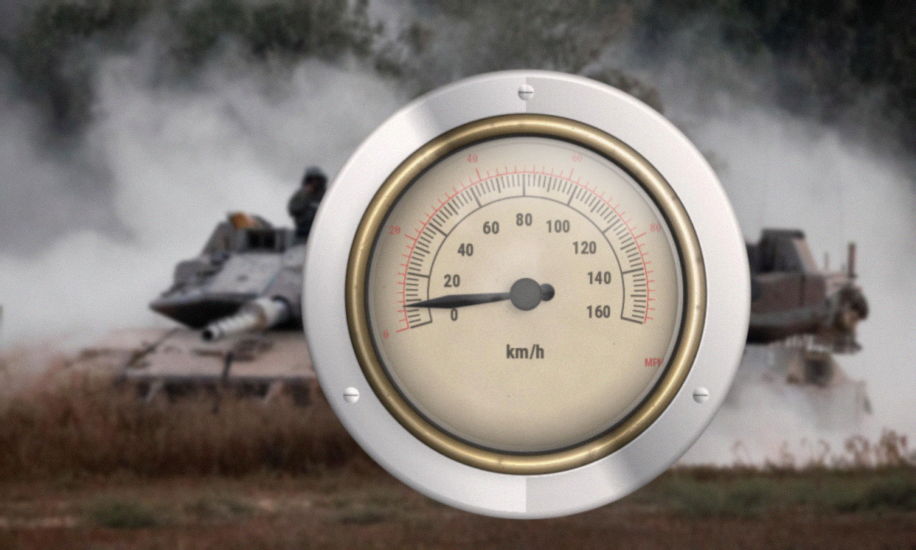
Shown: 8 km/h
